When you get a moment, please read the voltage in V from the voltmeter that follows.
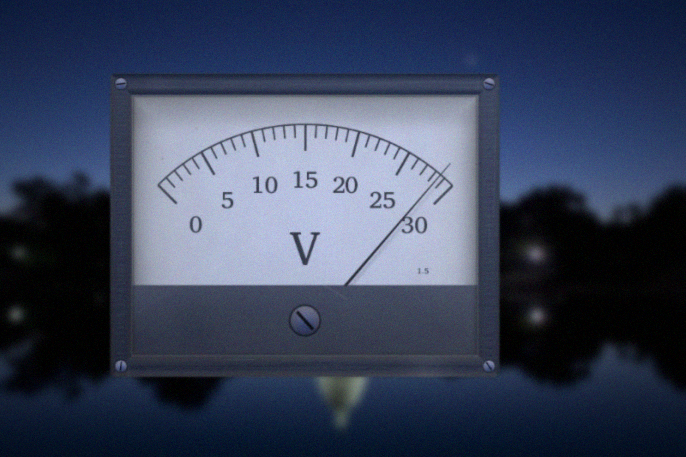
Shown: 28.5 V
